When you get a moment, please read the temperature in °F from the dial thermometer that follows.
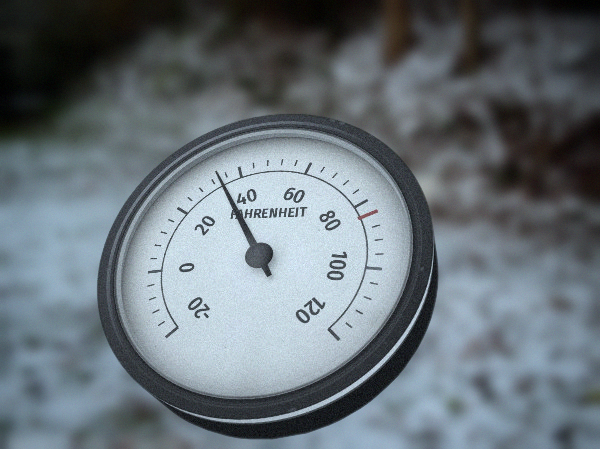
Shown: 34 °F
